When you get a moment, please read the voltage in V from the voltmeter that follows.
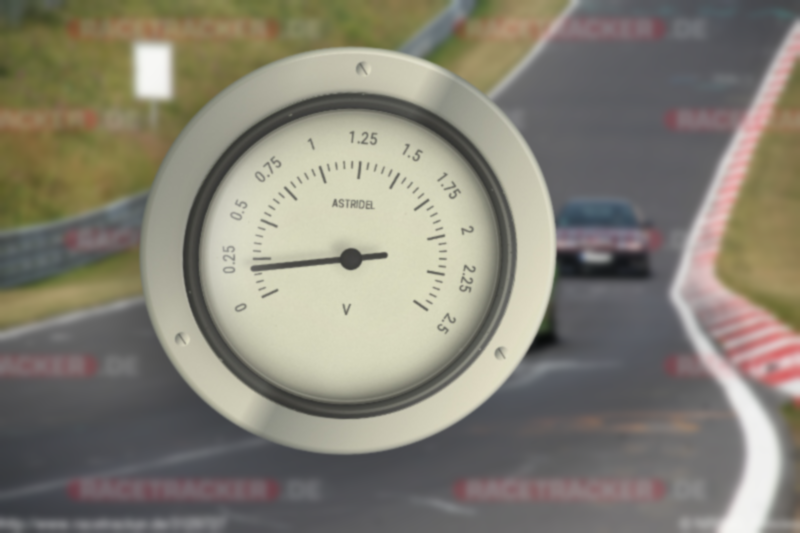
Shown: 0.2 V
